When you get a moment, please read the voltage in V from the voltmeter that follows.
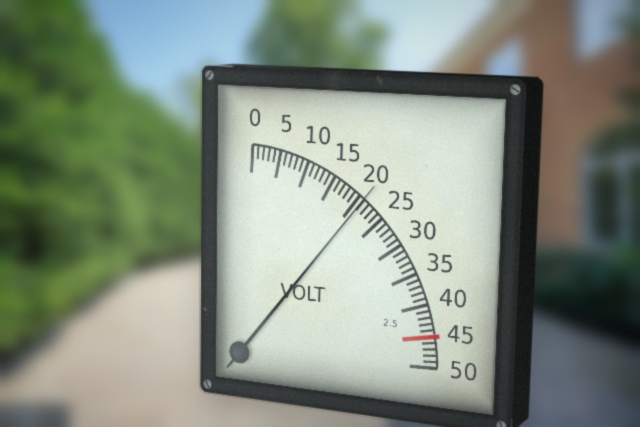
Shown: 21 V
